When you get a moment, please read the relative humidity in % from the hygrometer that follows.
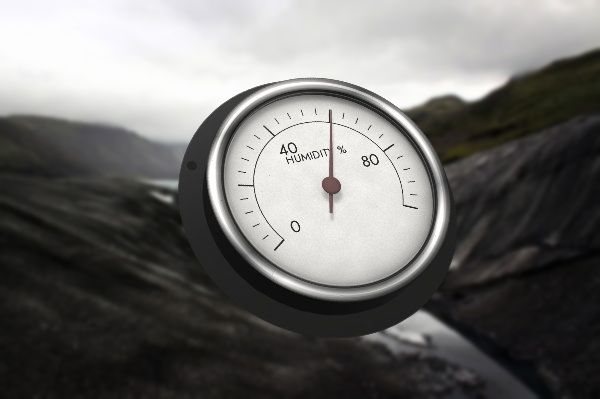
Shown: 60 %
